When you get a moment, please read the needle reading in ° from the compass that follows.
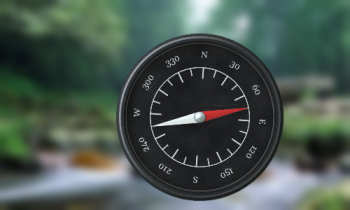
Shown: 75 °
